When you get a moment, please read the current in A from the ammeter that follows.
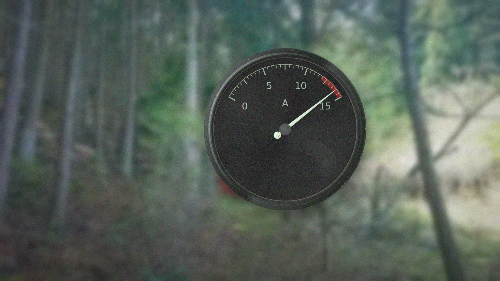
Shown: 14 A
